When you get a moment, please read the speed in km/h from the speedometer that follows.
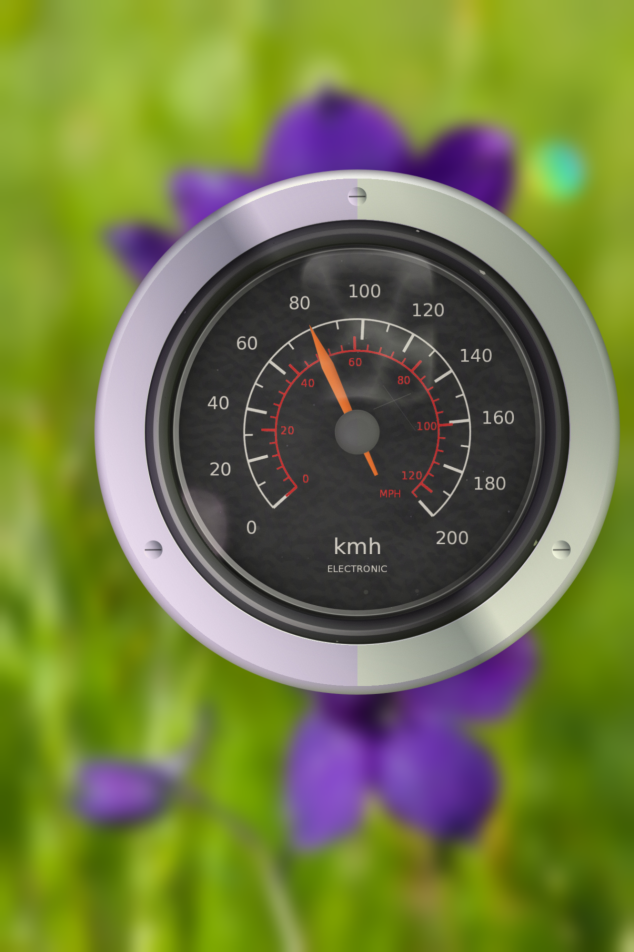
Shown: 80 km/h
